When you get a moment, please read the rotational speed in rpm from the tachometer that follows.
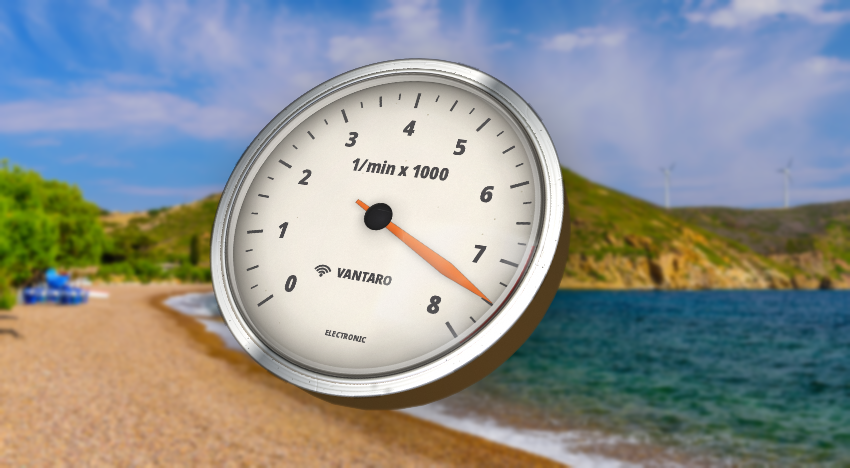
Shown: 7500 rpm
